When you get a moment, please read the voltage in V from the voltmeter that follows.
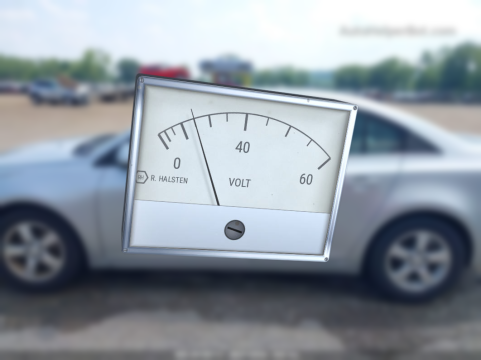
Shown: 25 V
